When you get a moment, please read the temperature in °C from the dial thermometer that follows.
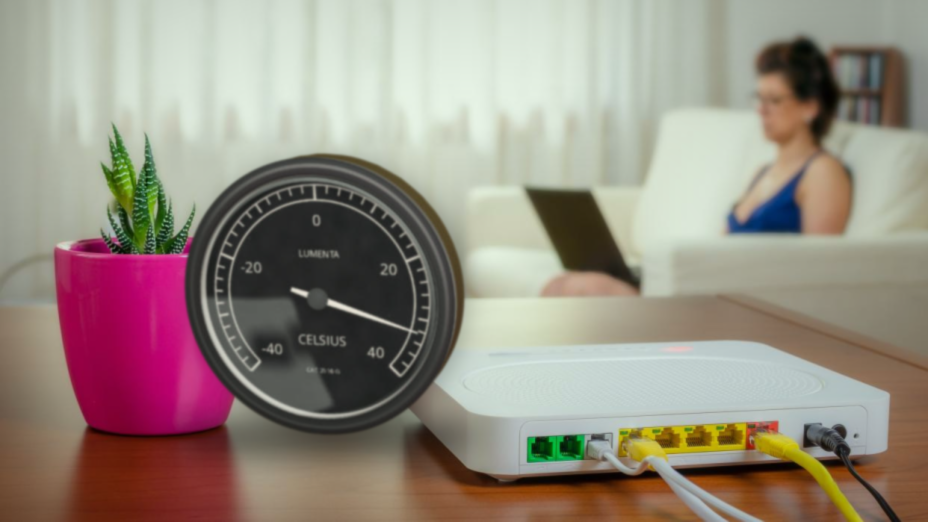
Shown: 32 °C
